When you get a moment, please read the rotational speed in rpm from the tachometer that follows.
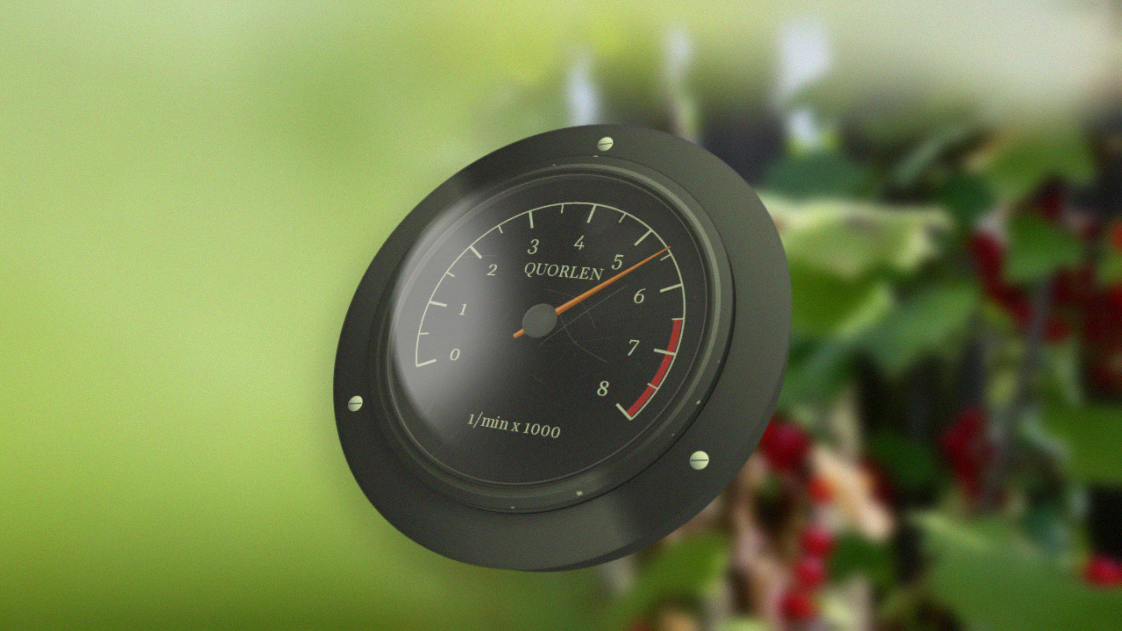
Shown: 5500 rpm
